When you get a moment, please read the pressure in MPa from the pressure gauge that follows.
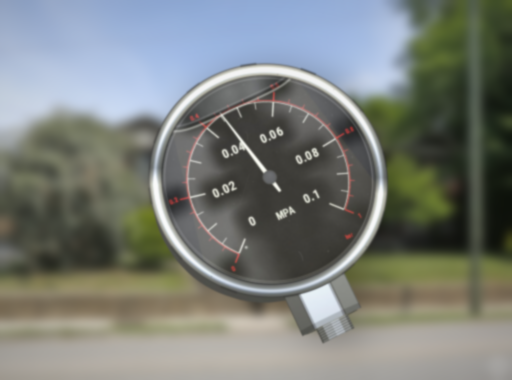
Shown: 0.045 MPa
